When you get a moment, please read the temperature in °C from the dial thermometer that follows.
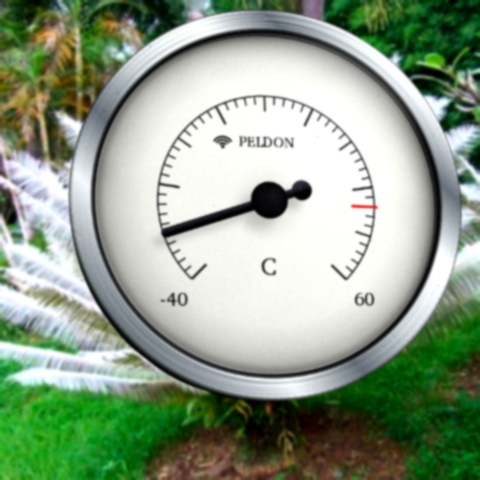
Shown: -30 °C
